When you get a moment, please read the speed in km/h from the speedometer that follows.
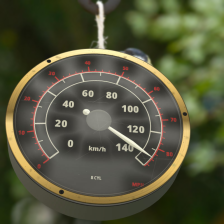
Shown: 135 km/h
